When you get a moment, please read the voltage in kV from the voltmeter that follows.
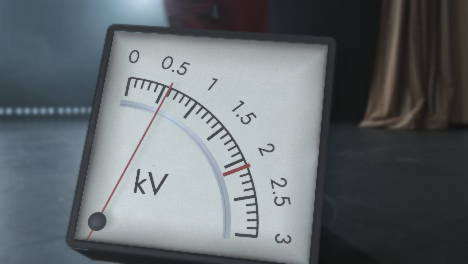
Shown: 0.6 kV
